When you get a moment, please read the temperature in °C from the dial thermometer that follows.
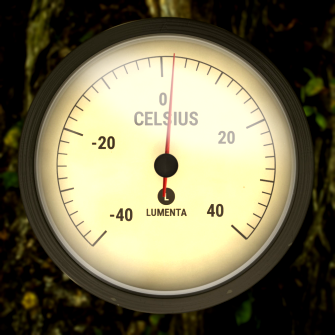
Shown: 2 °C
